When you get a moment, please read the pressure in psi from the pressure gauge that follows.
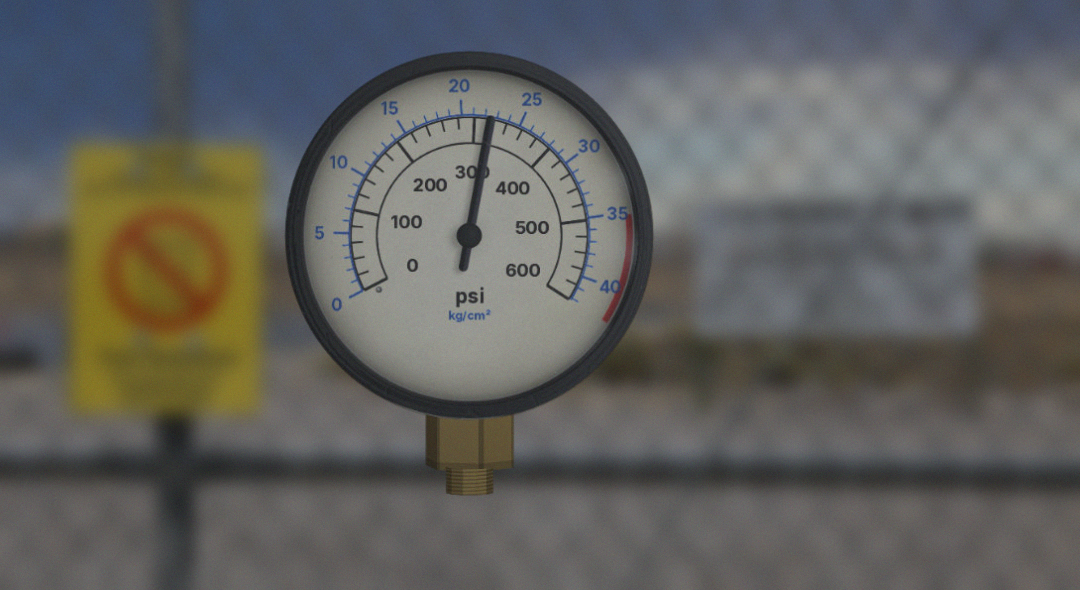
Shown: 320 psi
